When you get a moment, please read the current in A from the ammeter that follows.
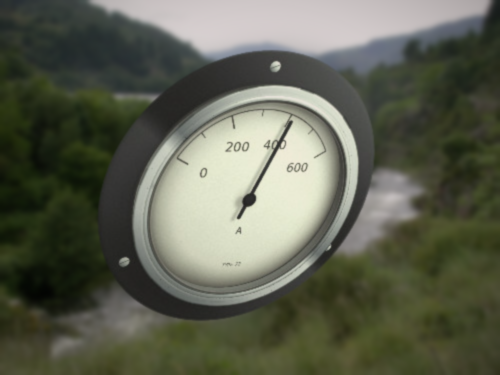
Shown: 400 A
